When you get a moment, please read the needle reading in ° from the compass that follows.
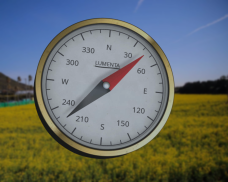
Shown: 45 °
